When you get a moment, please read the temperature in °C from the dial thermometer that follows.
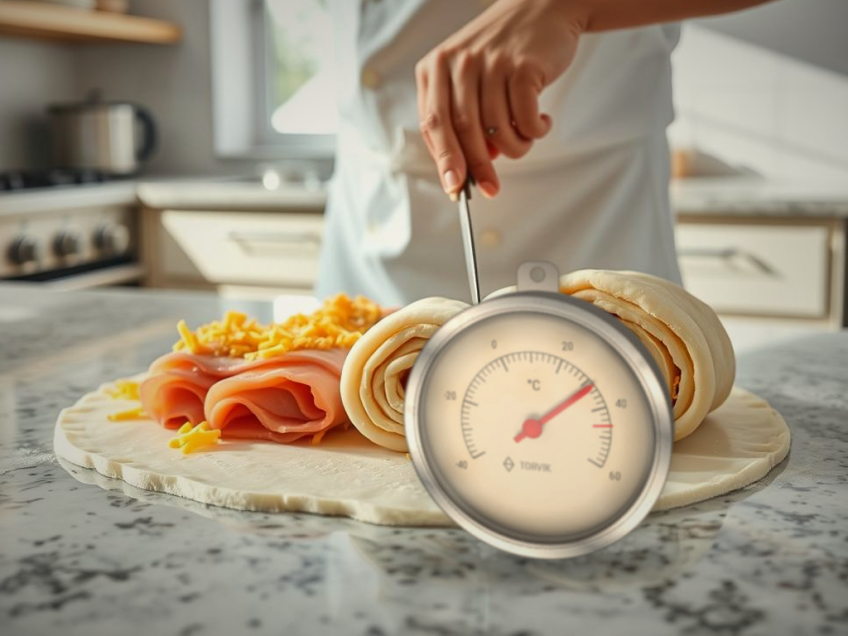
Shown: 32 °C
